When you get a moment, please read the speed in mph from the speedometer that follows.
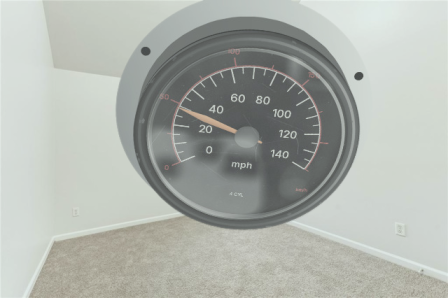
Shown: 30 mph
